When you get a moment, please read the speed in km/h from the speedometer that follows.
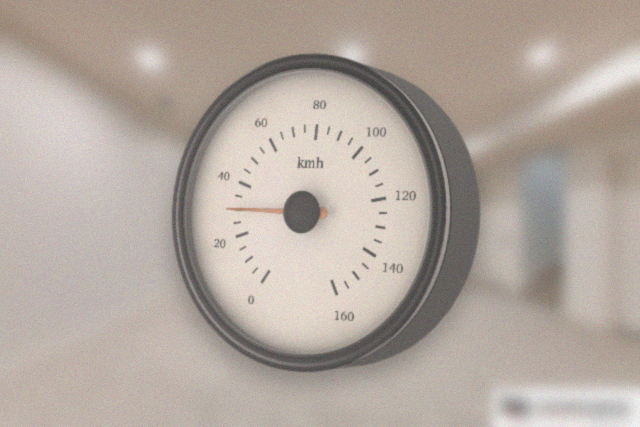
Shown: 30 km/h
